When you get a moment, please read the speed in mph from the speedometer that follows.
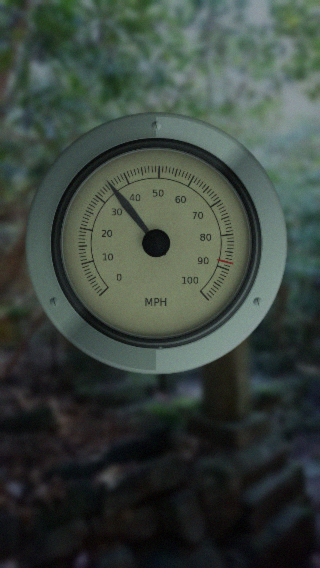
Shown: 35 mph
